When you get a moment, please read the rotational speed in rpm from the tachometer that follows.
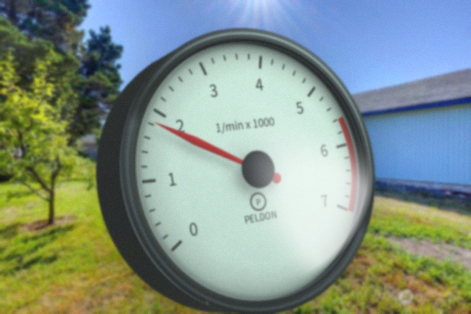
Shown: 1800 rpm
